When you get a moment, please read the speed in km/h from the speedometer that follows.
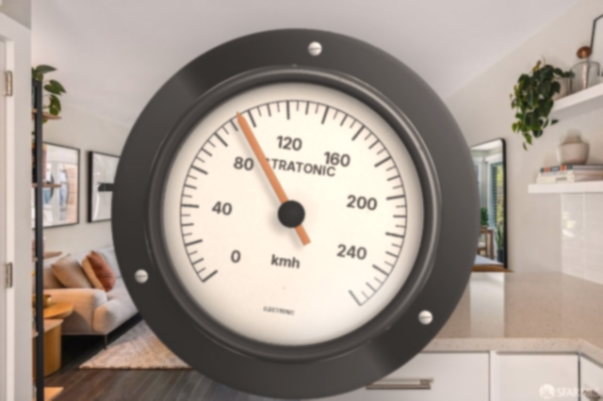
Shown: 95 km/h
